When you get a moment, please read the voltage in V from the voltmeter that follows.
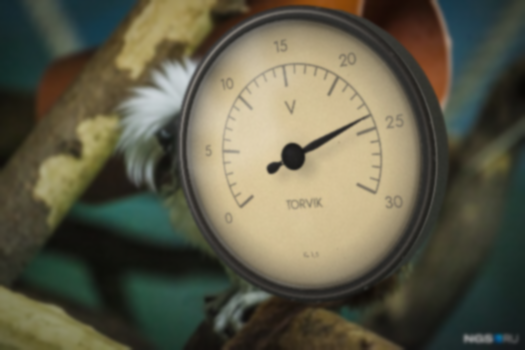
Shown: 24 V
